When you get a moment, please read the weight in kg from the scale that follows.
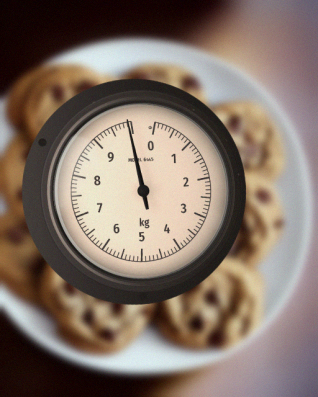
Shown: 9.9 kg
